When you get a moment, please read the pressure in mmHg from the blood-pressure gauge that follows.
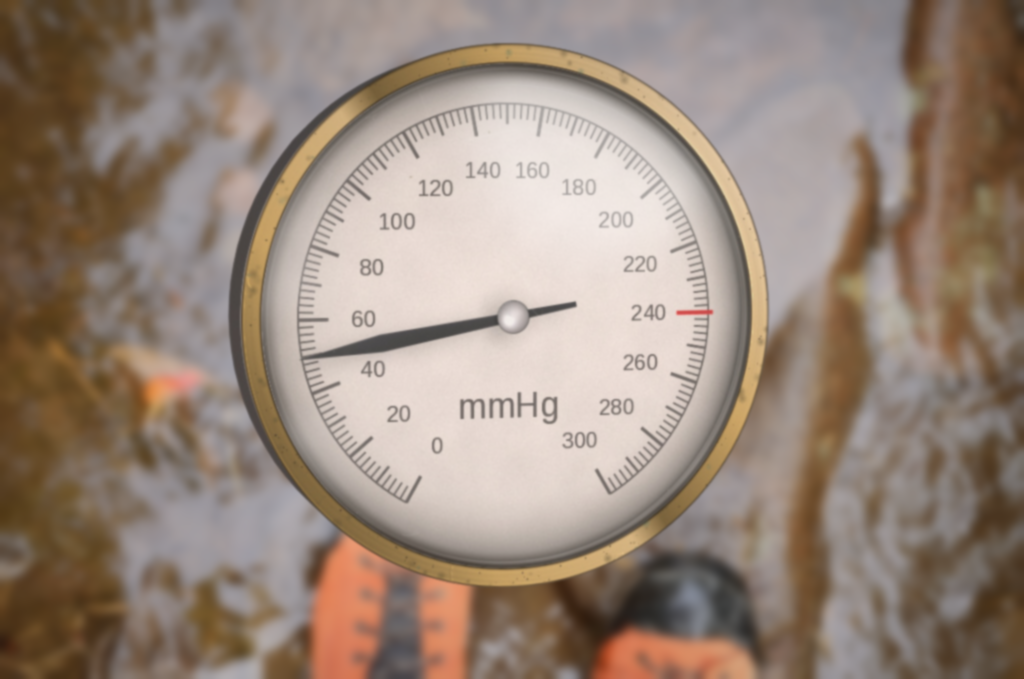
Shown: 50 mmHg
